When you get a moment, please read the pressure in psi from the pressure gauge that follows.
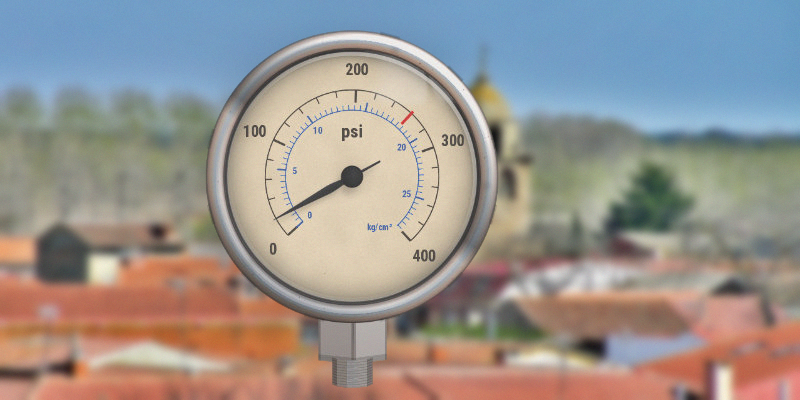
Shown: 20 psi
